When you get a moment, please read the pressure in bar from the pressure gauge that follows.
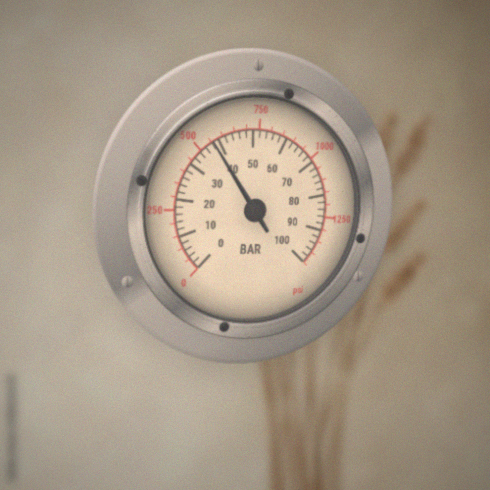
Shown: 38 bar
